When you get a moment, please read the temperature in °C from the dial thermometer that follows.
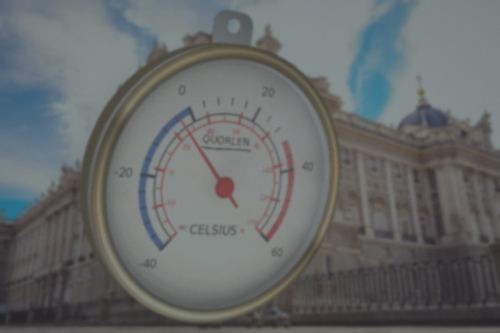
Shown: -4 °C
